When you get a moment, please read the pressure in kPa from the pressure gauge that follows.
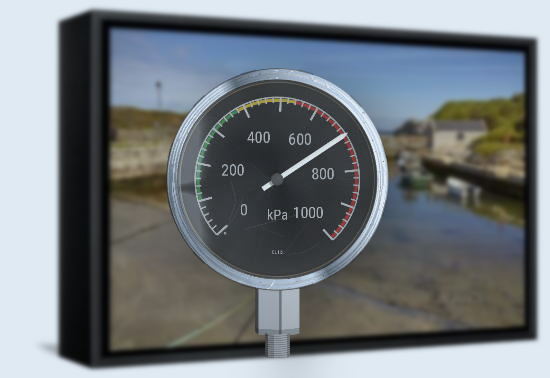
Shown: 700 kPa
